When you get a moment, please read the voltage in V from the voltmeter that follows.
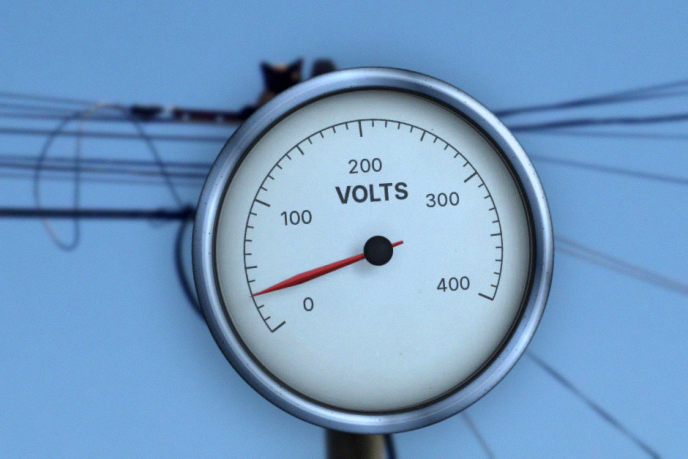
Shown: 30 V
